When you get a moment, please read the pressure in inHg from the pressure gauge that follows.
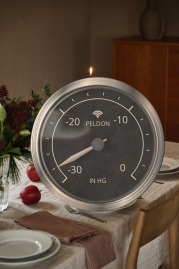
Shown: -28 inHg
